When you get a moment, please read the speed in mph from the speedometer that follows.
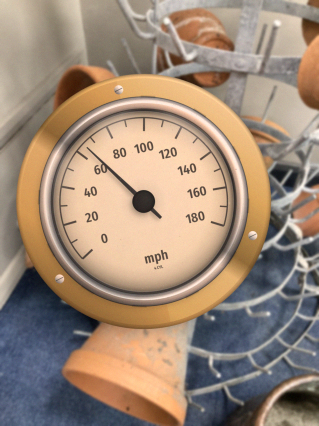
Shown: 65 mph
